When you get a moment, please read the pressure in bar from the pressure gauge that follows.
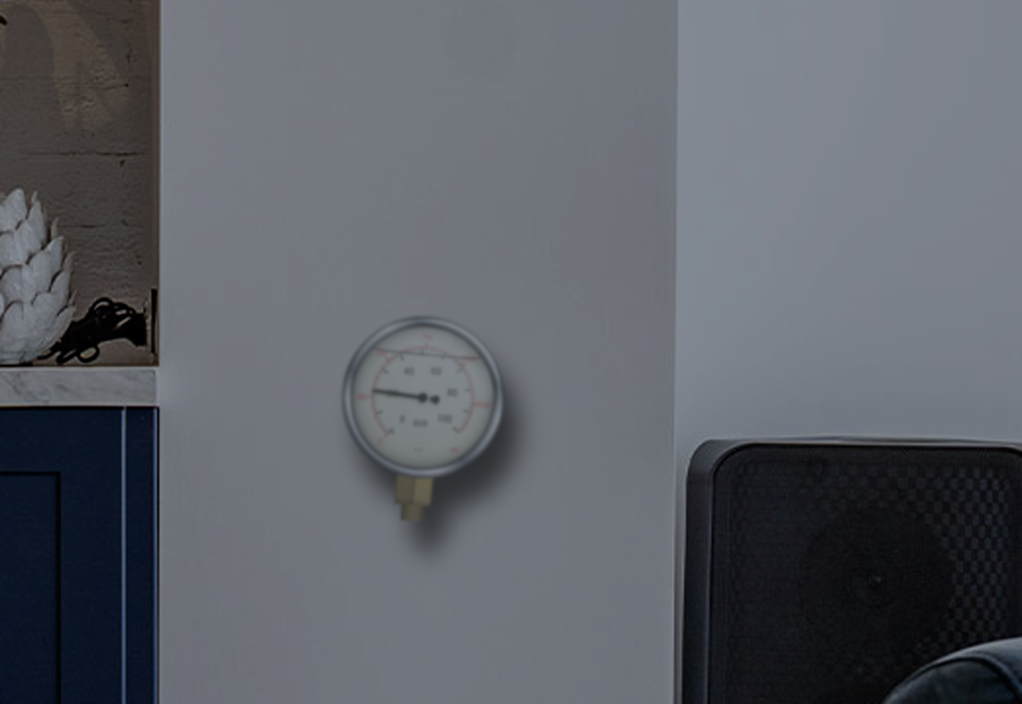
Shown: 20 bar
